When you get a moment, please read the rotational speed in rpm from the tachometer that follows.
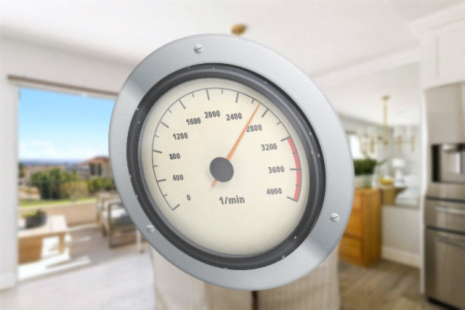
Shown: 2700 rpm
